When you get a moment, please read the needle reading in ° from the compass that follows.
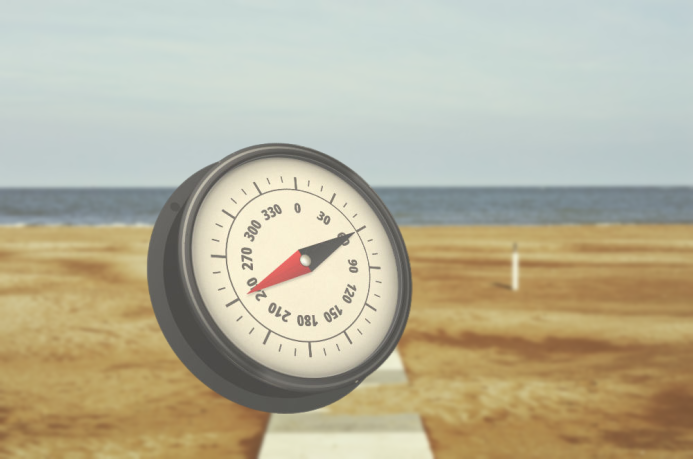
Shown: 240 °
